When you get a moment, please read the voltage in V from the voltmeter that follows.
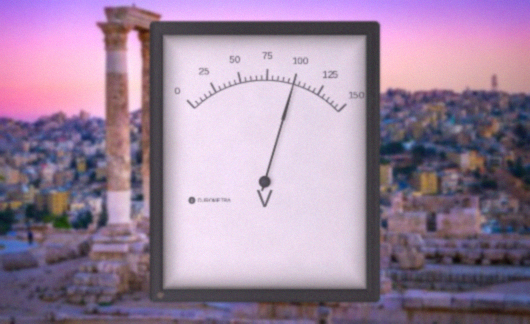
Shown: 100 V
